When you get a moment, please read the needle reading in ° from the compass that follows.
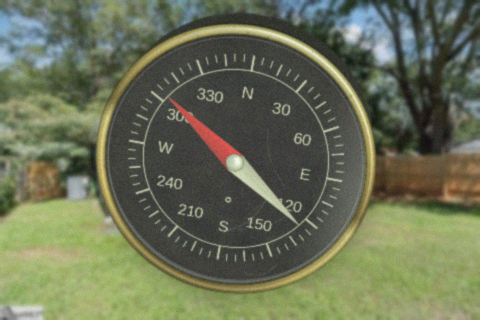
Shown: 305 °
